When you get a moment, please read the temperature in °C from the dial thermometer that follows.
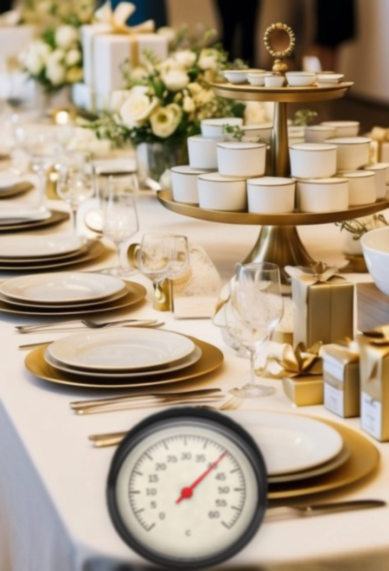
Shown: 40 °C
